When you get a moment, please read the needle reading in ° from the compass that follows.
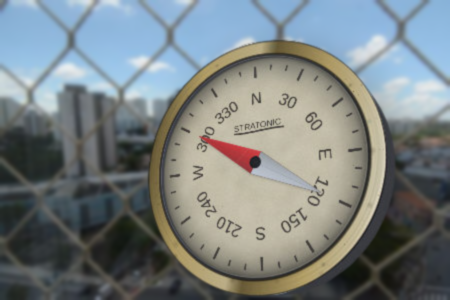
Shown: 300 °
